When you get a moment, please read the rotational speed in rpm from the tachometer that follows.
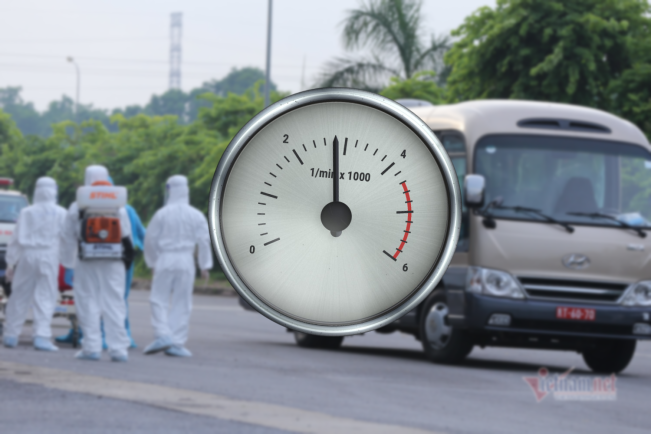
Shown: 2800 rpm
